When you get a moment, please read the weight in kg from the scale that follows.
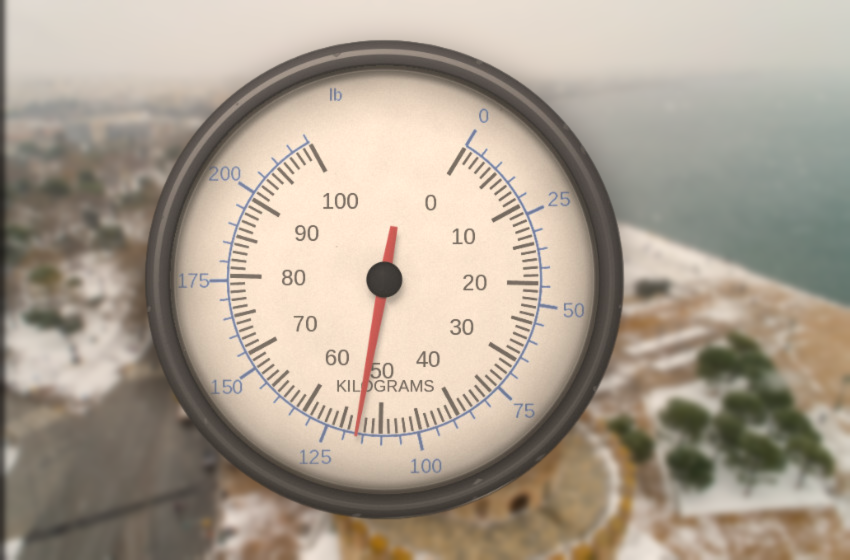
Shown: 53 kg
